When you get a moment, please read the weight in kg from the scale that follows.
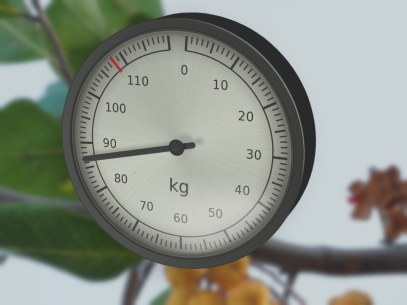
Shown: 87 kg
